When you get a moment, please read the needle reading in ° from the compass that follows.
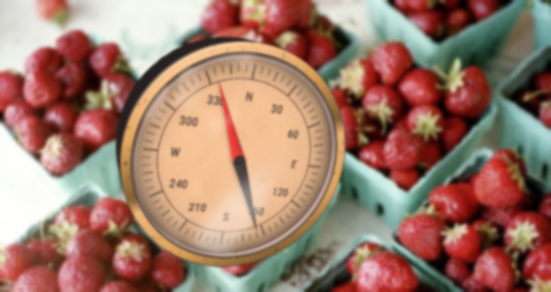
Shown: 335 °
